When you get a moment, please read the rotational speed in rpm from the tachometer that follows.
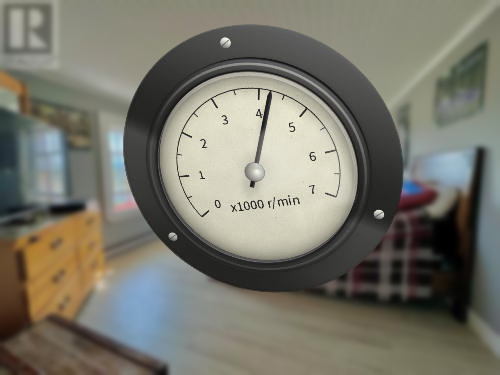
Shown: 4250 rpm
